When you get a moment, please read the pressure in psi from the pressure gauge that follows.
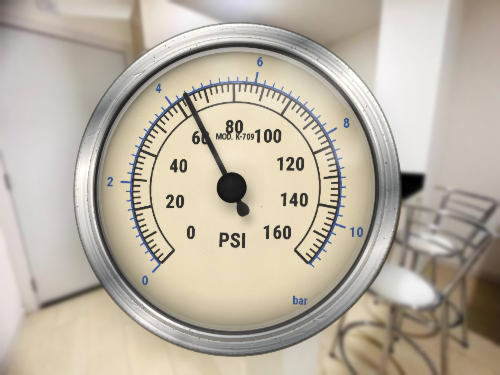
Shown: 64 psi
